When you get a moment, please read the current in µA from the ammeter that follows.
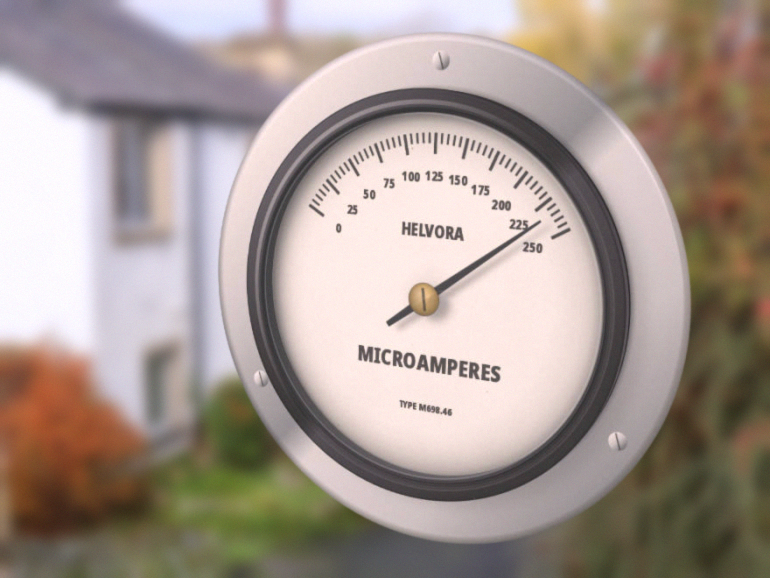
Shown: 235 µA
